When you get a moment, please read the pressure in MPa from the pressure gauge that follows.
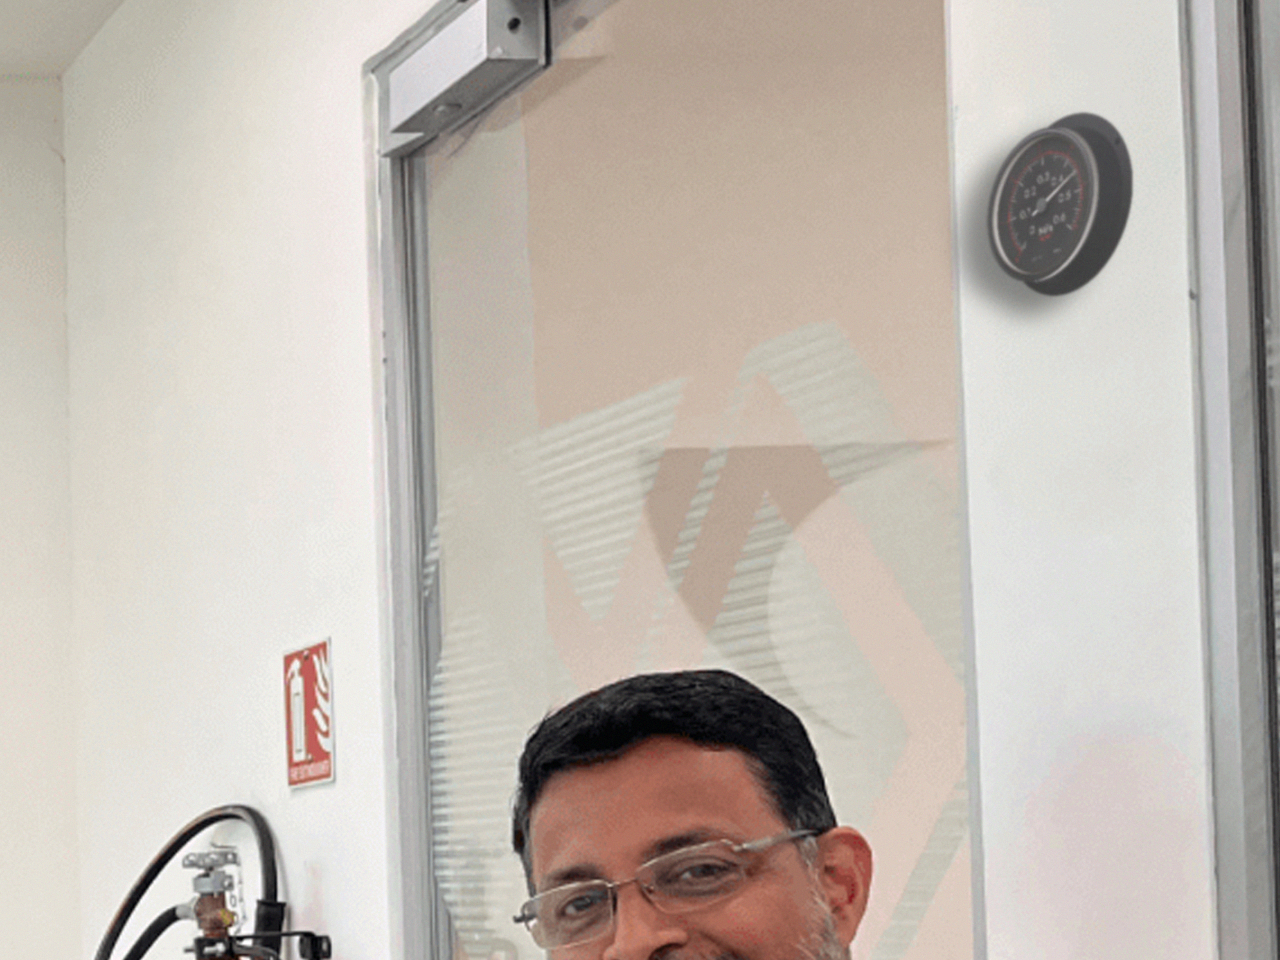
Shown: 0.45 MPa
